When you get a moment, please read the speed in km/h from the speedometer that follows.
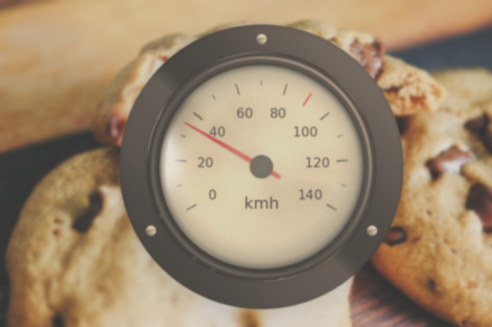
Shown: 35 km/h
